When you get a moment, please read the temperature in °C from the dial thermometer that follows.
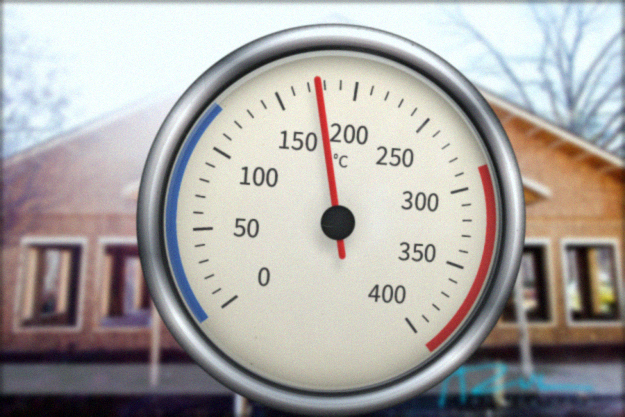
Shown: 175 °C
